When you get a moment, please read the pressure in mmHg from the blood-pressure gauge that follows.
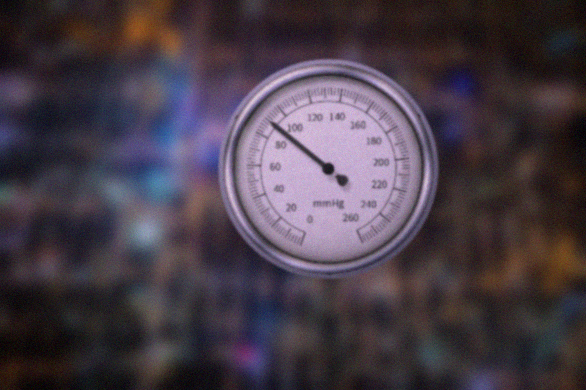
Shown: 90 mmHg
